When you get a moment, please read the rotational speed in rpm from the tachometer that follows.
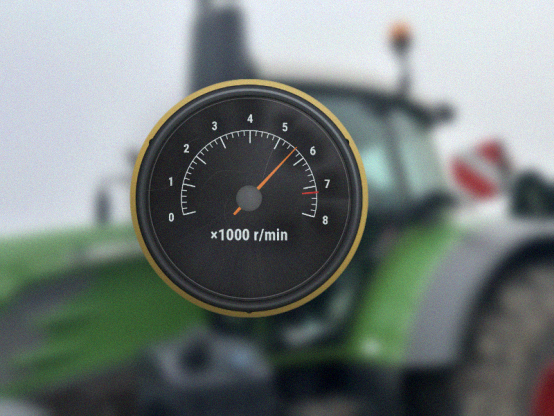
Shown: 5600 rpm
